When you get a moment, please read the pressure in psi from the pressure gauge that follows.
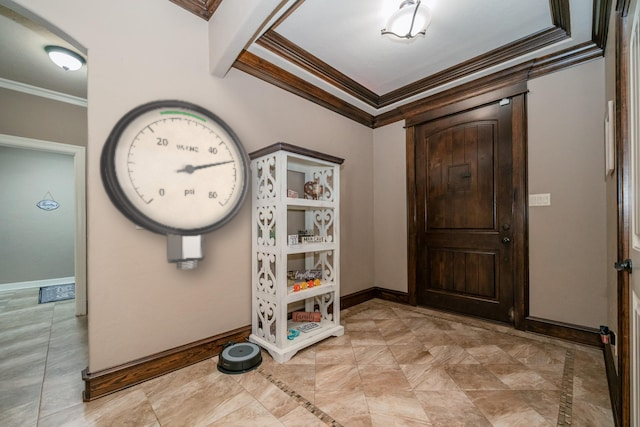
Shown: 46 psi
